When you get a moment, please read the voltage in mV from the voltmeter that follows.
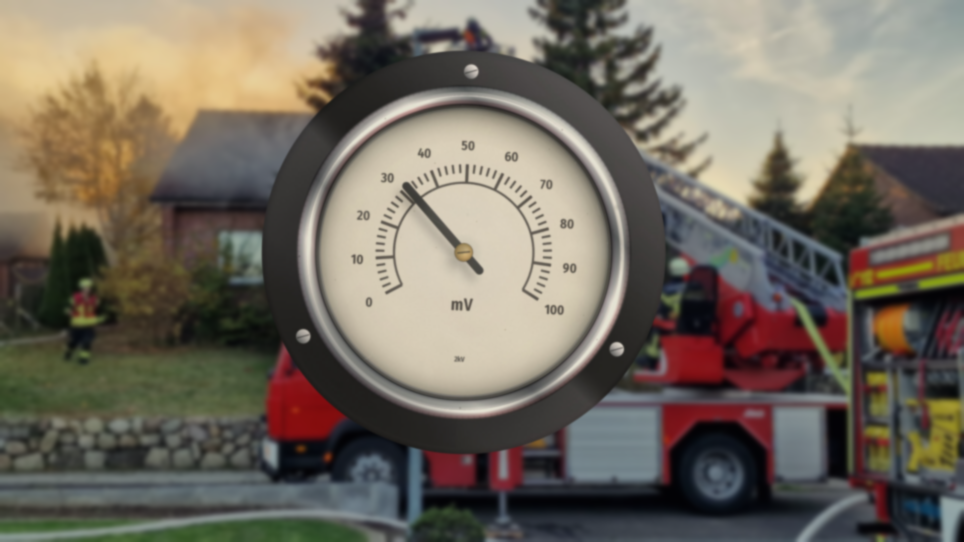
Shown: 32 mV
